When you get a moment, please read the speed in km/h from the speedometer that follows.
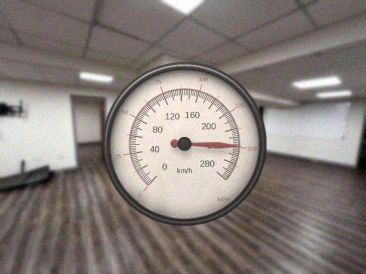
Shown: 240 km/h
